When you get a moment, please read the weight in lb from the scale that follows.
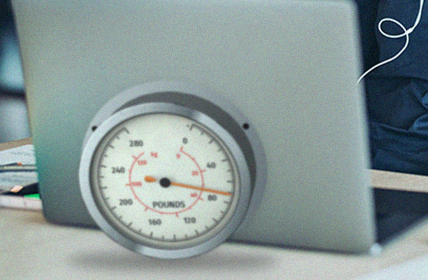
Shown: 70 lb
